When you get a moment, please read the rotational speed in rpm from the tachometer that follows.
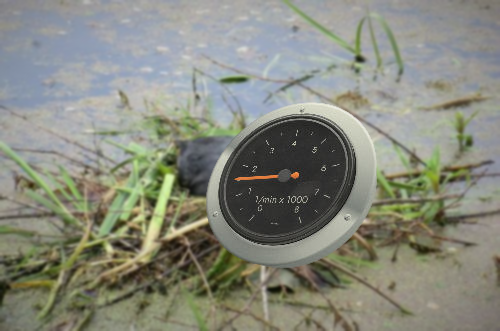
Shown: 1500 rpm
